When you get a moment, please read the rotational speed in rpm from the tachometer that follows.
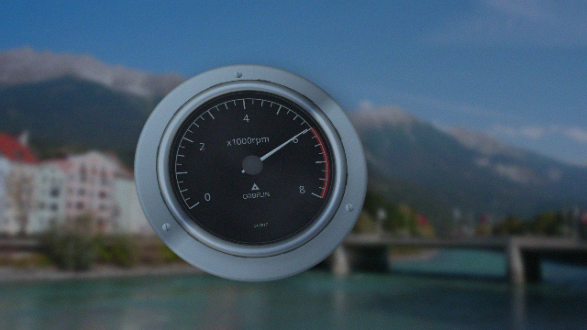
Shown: 6000 rpm
